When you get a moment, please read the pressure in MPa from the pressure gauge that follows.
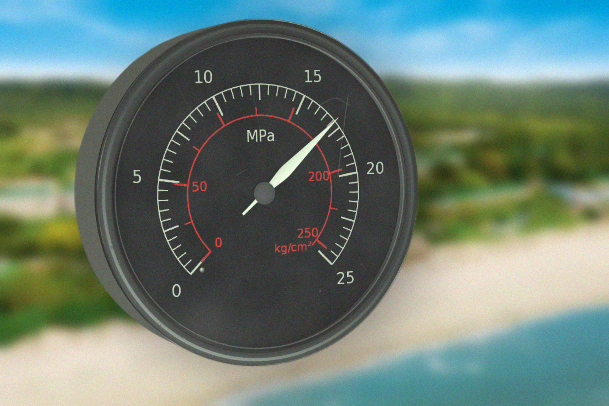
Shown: 17 MPa
